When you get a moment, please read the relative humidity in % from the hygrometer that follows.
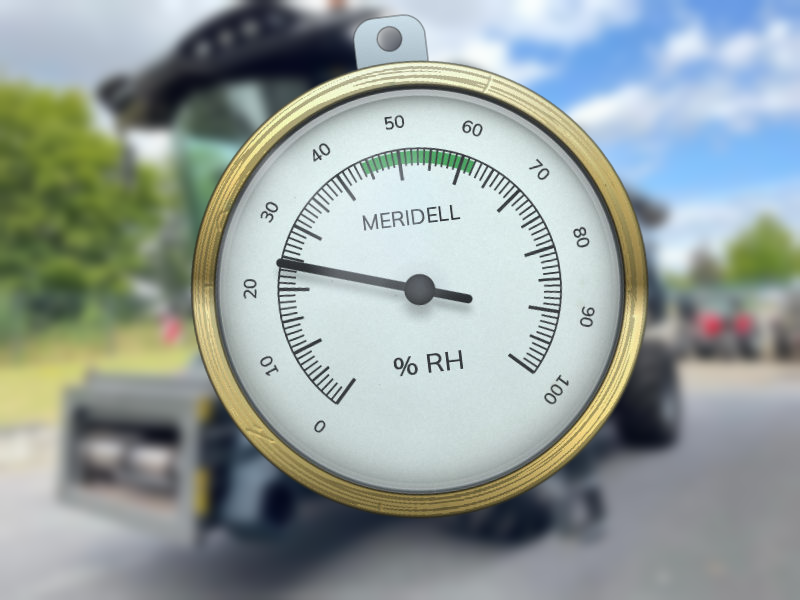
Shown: 24 %
